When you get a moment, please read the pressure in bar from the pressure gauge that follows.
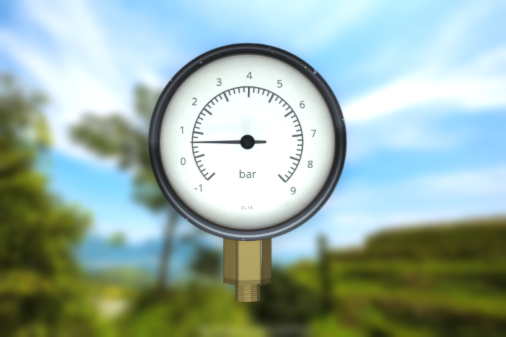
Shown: 0.6 bar
